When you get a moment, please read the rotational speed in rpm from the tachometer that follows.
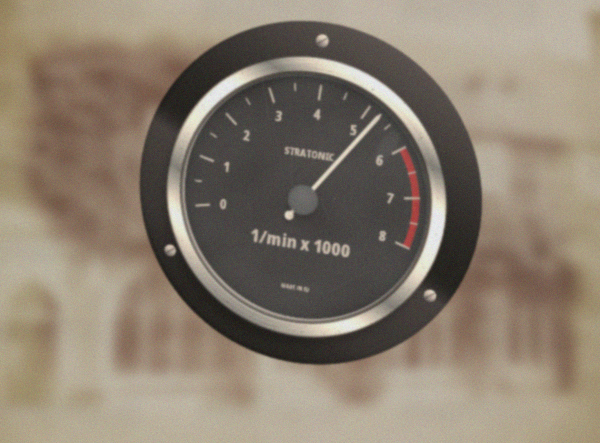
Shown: 5250 rpm
